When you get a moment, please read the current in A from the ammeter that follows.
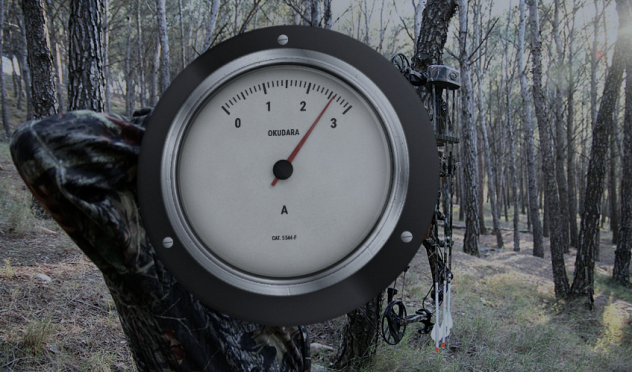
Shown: 2.6 A
